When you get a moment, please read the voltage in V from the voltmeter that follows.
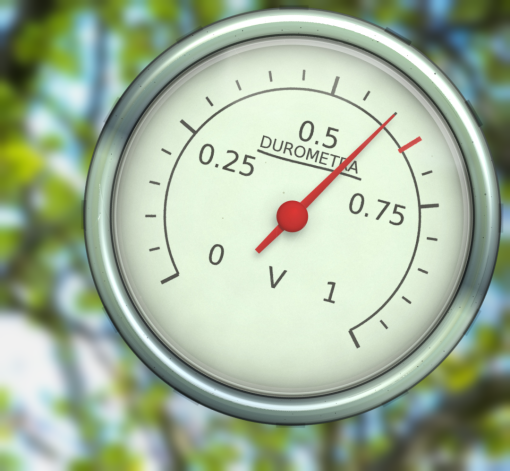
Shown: 0.6 V
